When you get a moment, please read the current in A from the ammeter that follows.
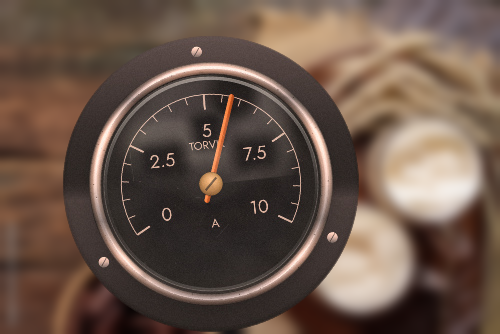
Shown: 5.75 A
